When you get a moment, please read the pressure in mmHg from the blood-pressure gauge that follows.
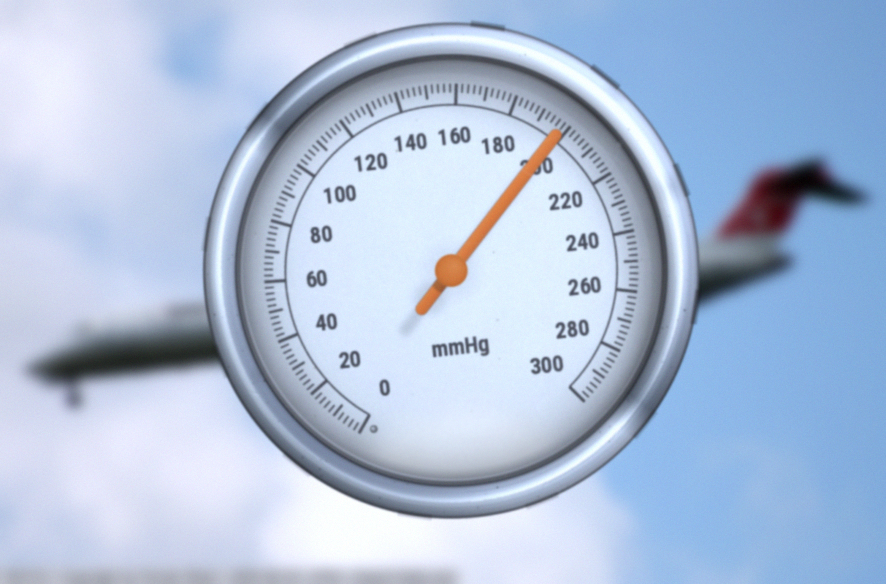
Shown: 198 mmHg
